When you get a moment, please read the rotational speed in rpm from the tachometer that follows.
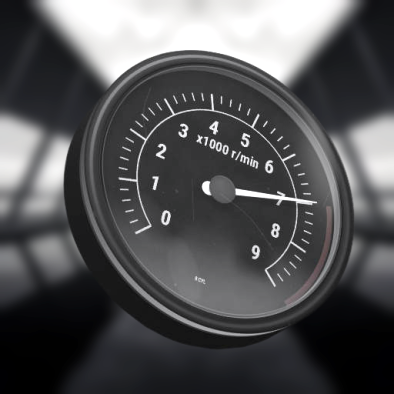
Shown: 7000 rpm
